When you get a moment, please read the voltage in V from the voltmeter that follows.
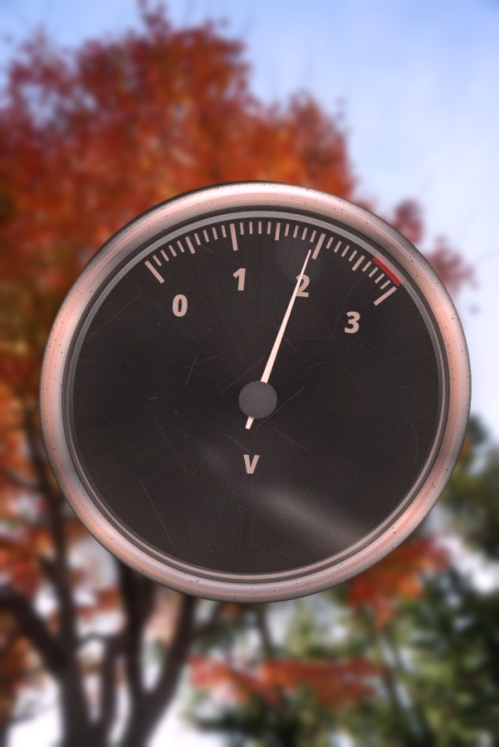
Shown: 1.9 V
